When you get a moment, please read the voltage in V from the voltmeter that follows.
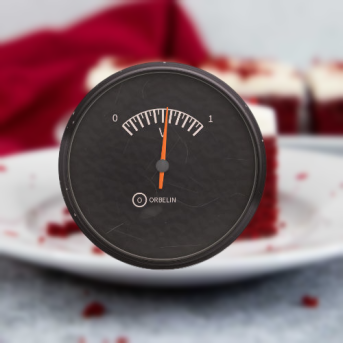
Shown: 0.55 V
